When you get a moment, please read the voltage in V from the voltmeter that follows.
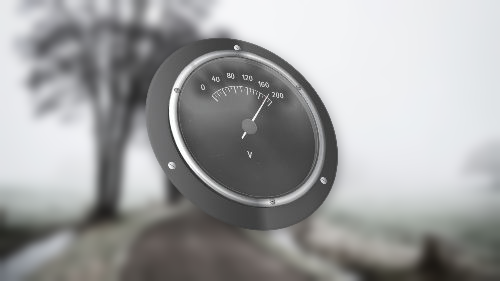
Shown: 180 V
